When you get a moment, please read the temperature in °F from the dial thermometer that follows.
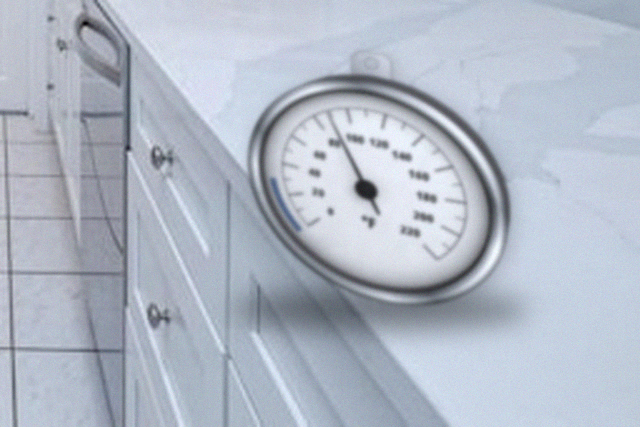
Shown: 90 °F
